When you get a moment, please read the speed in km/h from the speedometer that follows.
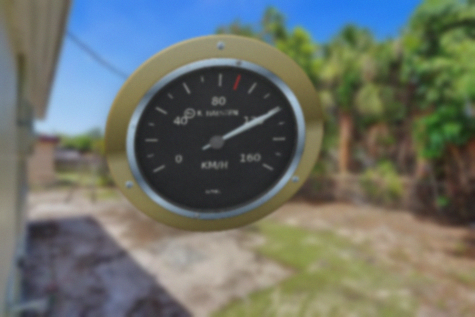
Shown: 120 km/h
